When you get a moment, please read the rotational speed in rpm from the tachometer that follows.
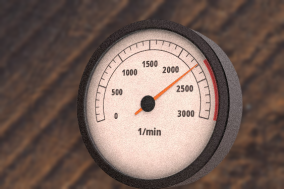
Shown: 2300 rpm
